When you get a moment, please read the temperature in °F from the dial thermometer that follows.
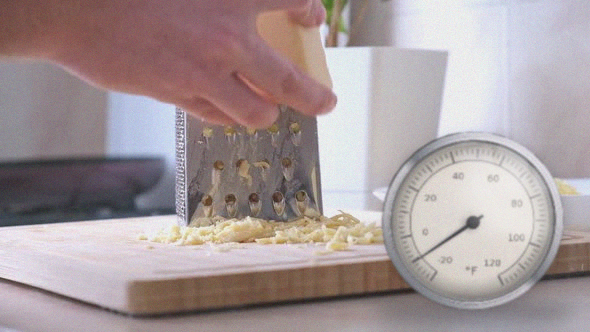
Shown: -10 °F
